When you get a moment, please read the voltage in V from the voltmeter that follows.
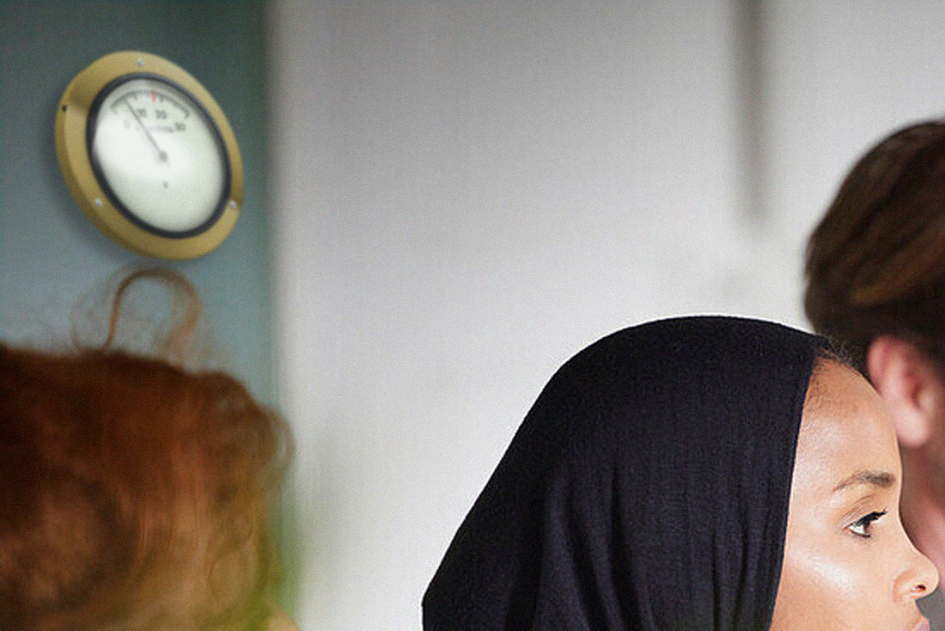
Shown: 5 V
